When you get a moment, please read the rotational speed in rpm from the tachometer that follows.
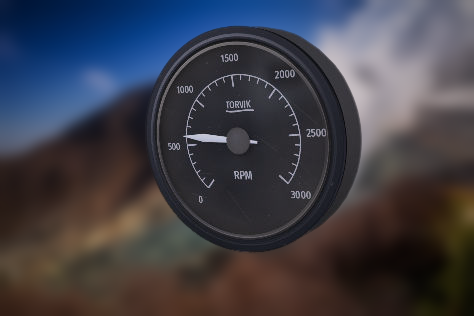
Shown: 600 rpm
